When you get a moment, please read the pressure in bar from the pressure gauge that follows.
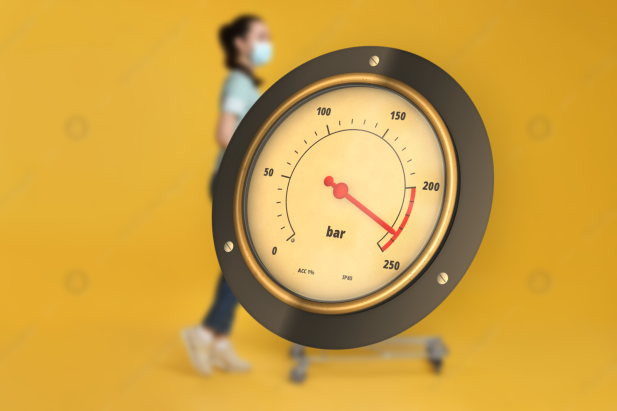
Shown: 235 bar
